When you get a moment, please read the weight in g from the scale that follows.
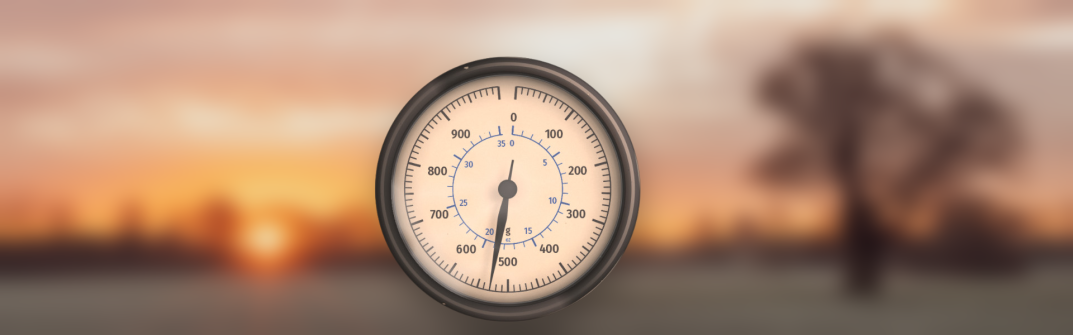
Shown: 530 g
